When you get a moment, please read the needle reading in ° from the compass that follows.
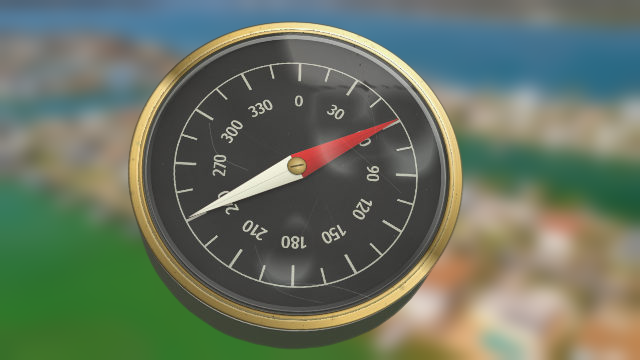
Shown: 60 °
